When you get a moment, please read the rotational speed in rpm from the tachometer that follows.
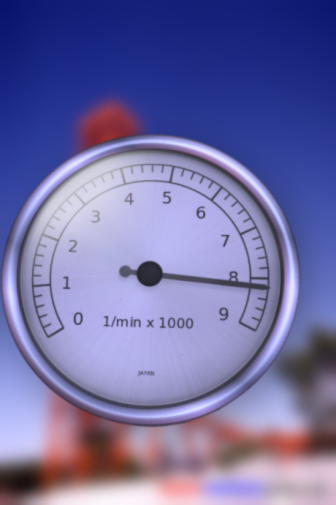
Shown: 8200 rpm
